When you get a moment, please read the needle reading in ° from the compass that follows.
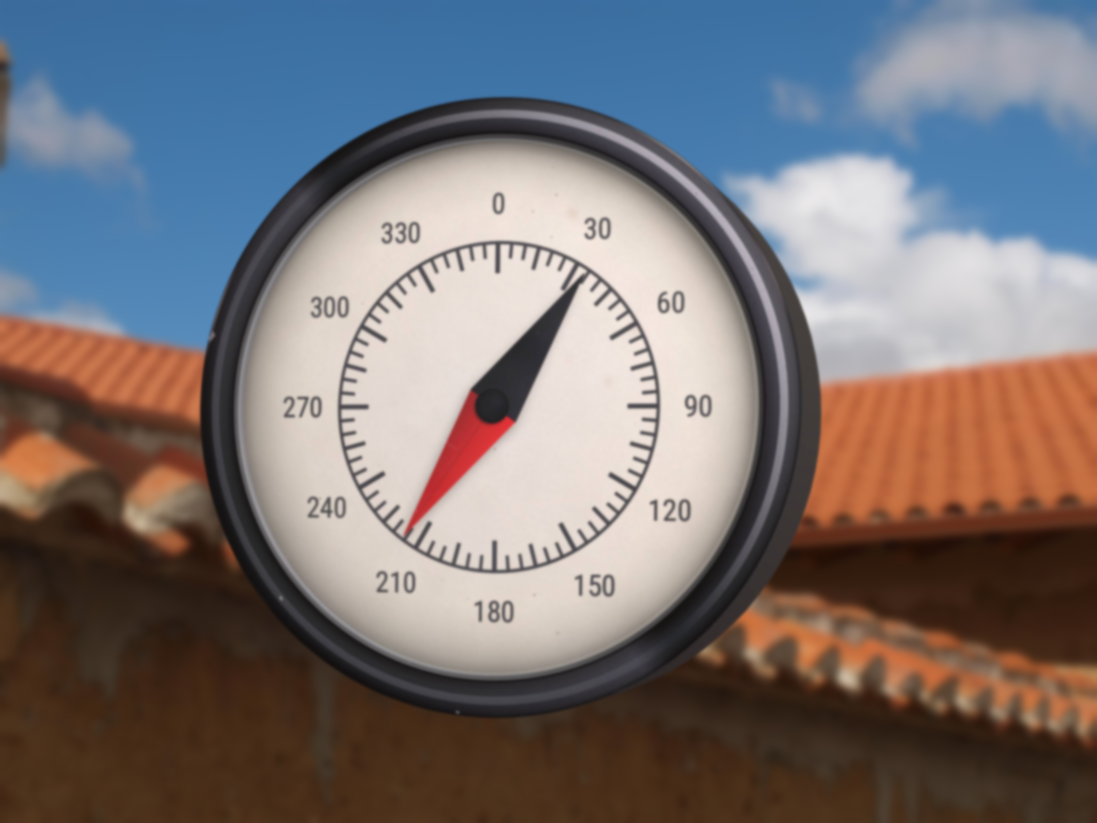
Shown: 215 °
